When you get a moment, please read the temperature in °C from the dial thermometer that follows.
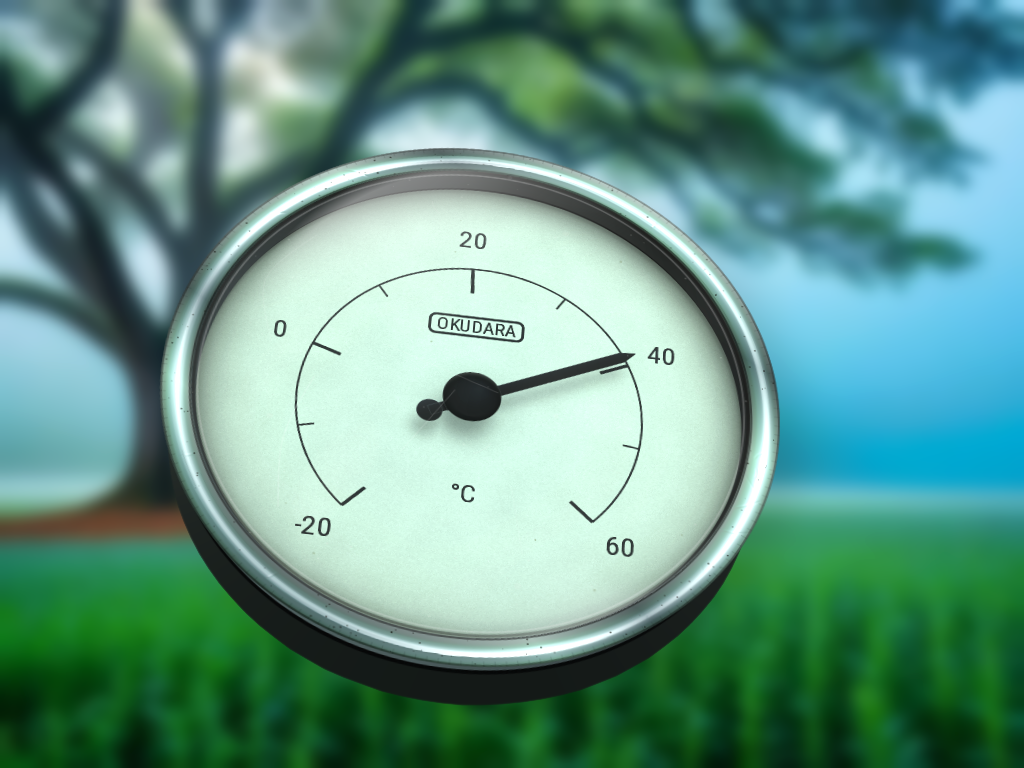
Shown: 40 °C
